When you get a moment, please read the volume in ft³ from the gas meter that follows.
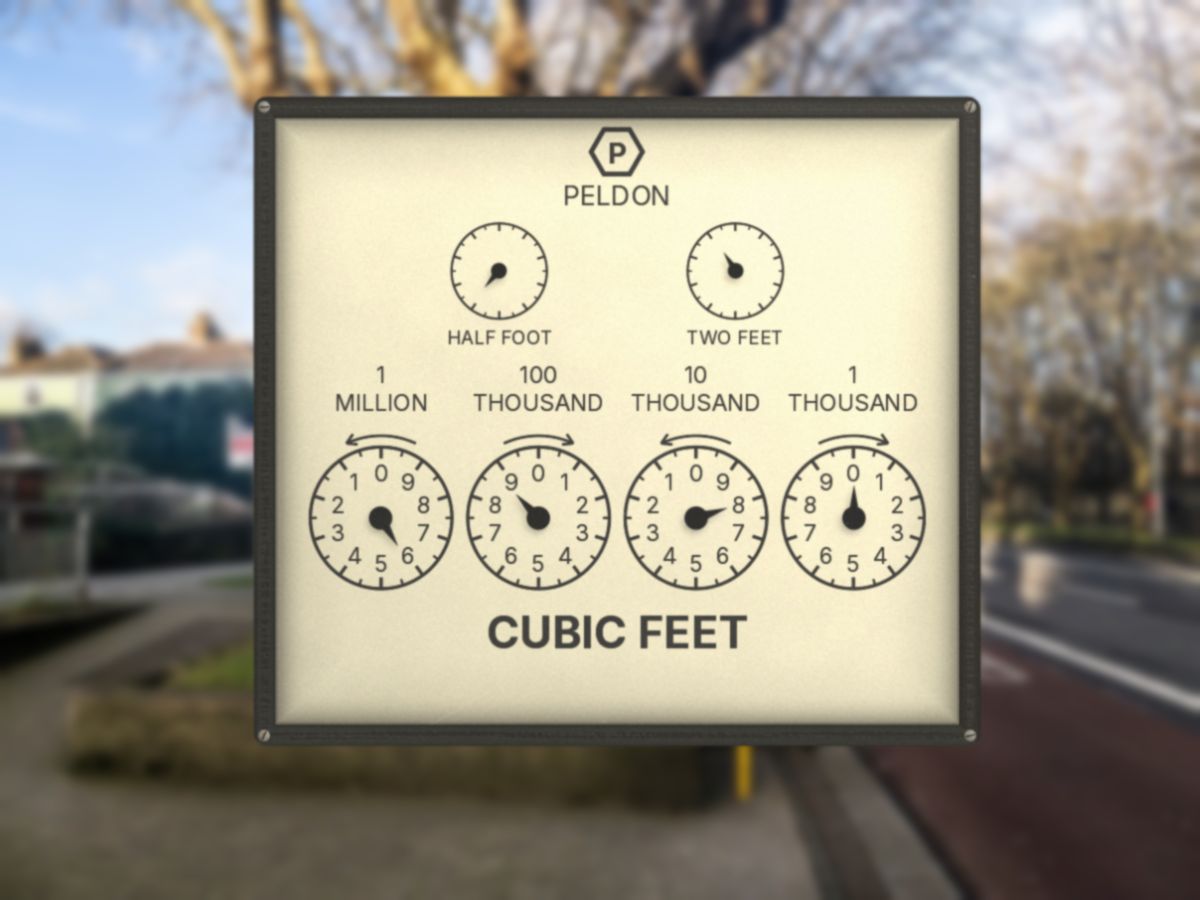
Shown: 588000 ft³
